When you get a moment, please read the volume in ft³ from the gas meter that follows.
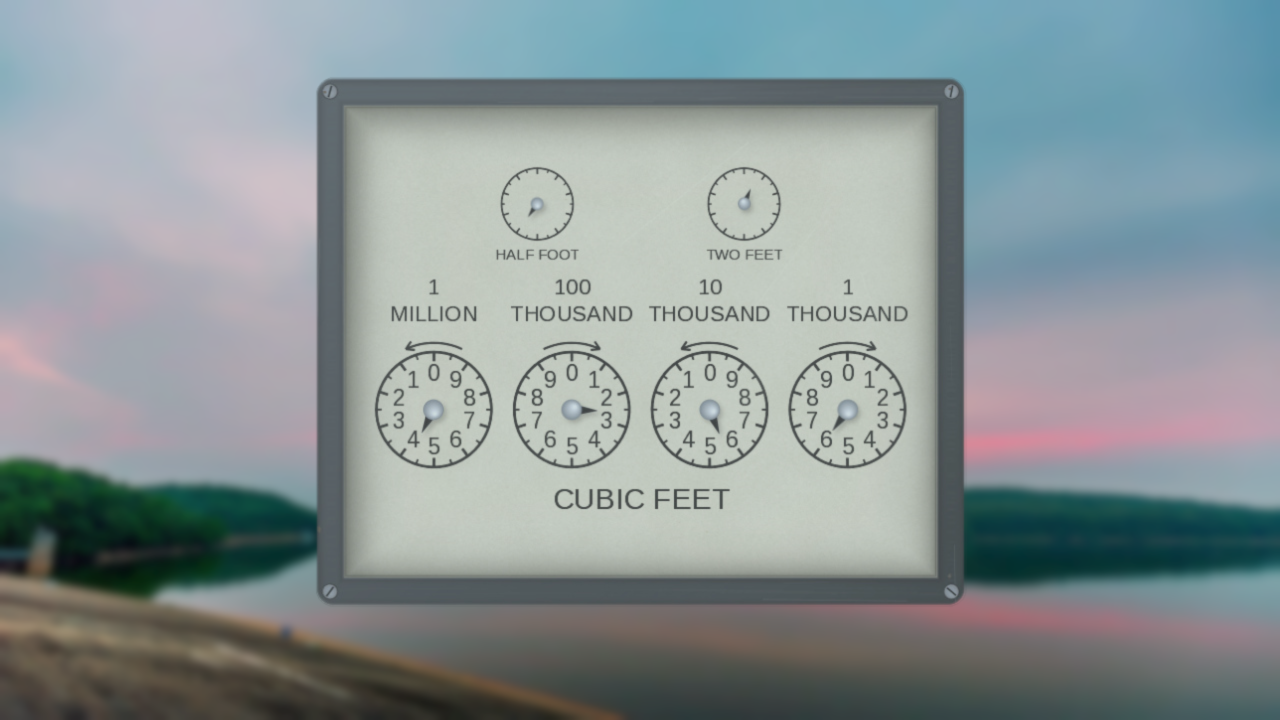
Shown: 425600 ft³
